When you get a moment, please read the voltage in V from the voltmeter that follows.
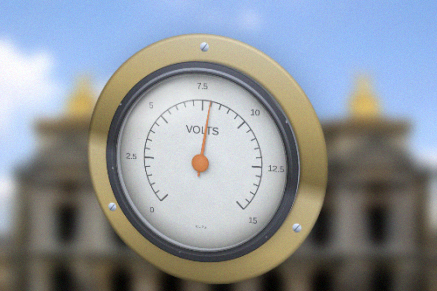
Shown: 8 V
